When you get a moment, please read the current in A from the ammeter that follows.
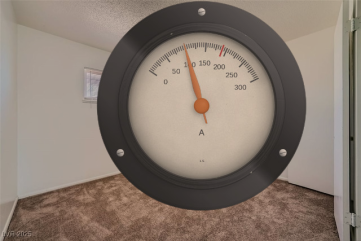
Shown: 100 A
